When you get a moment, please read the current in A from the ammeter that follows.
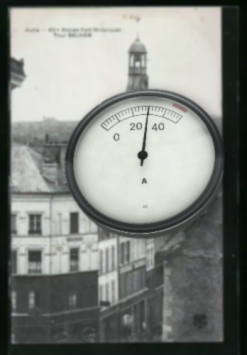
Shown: 30 A
